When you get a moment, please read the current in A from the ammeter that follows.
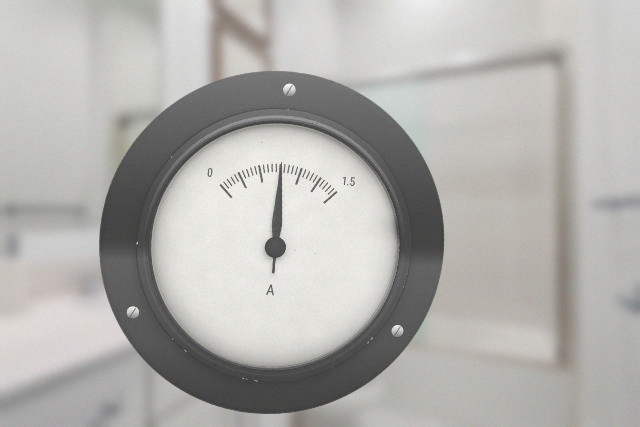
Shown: 0.75 A
